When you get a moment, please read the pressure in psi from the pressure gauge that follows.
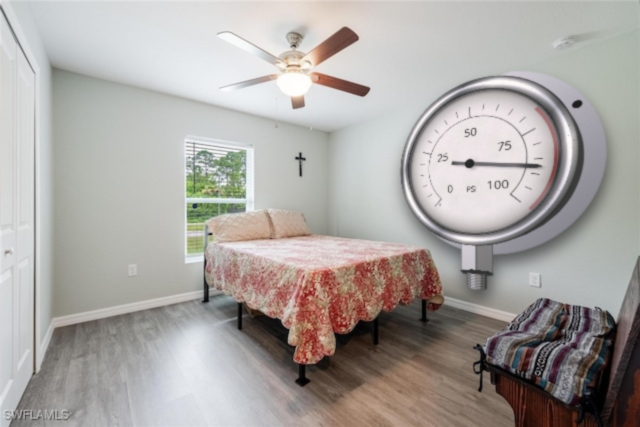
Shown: 87.5 psi
